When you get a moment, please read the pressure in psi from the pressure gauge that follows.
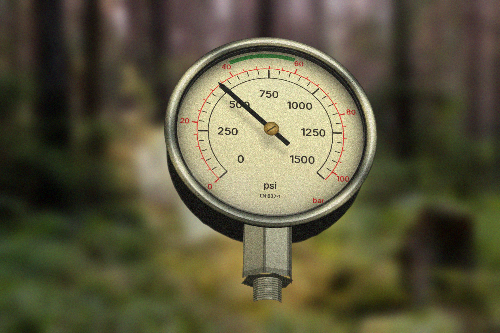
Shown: 500 psi
